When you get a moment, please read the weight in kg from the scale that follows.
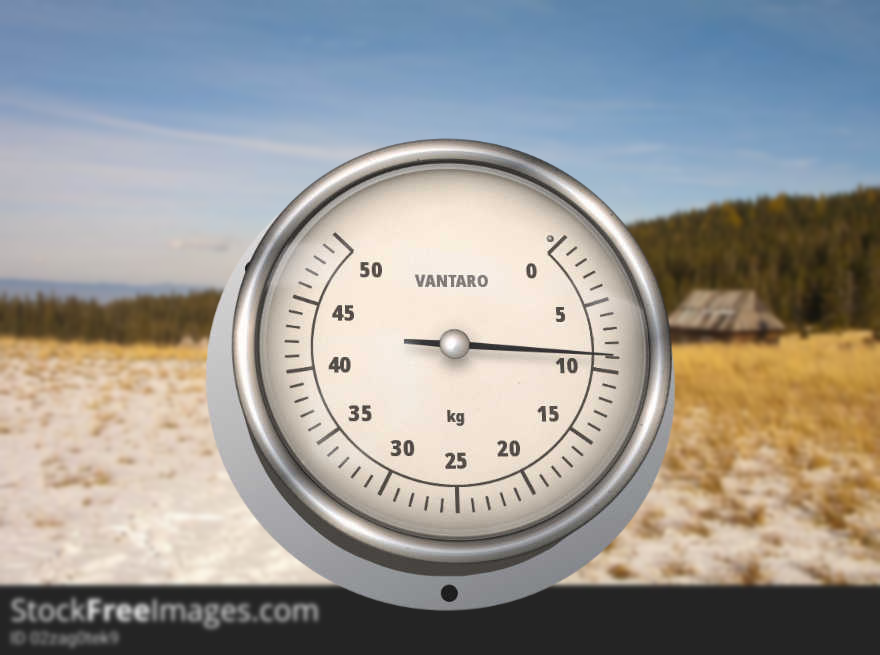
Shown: 9 kg
